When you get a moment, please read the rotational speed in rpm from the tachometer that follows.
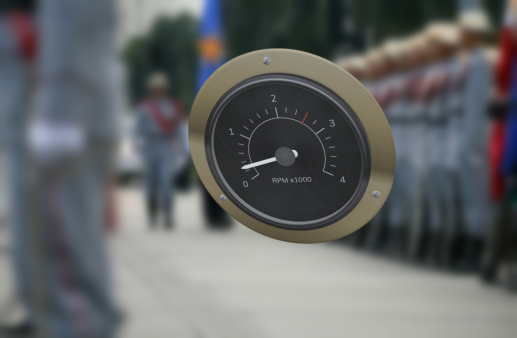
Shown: 300 rpm
